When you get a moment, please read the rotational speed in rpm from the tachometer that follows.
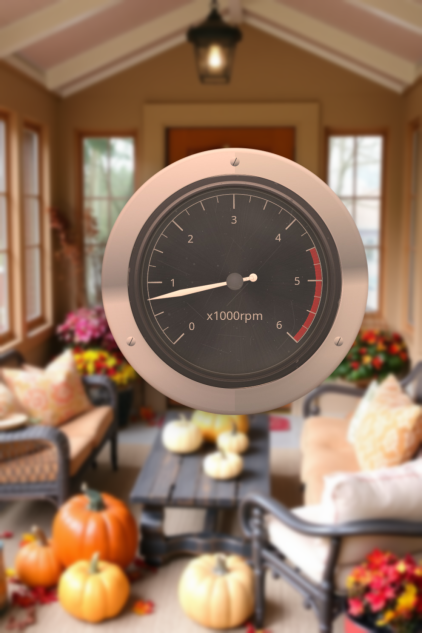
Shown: 750 rpm
